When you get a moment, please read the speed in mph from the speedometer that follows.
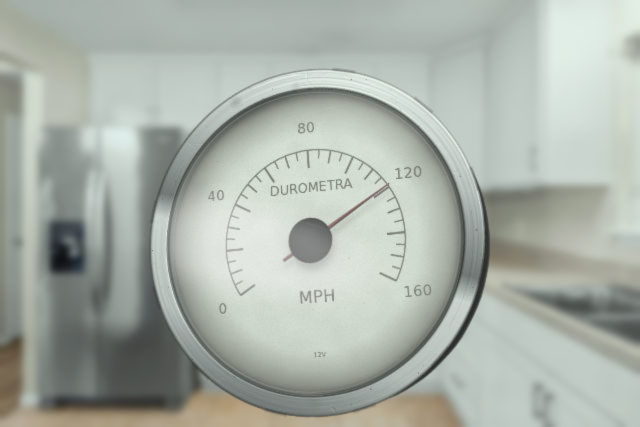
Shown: 120 mph
